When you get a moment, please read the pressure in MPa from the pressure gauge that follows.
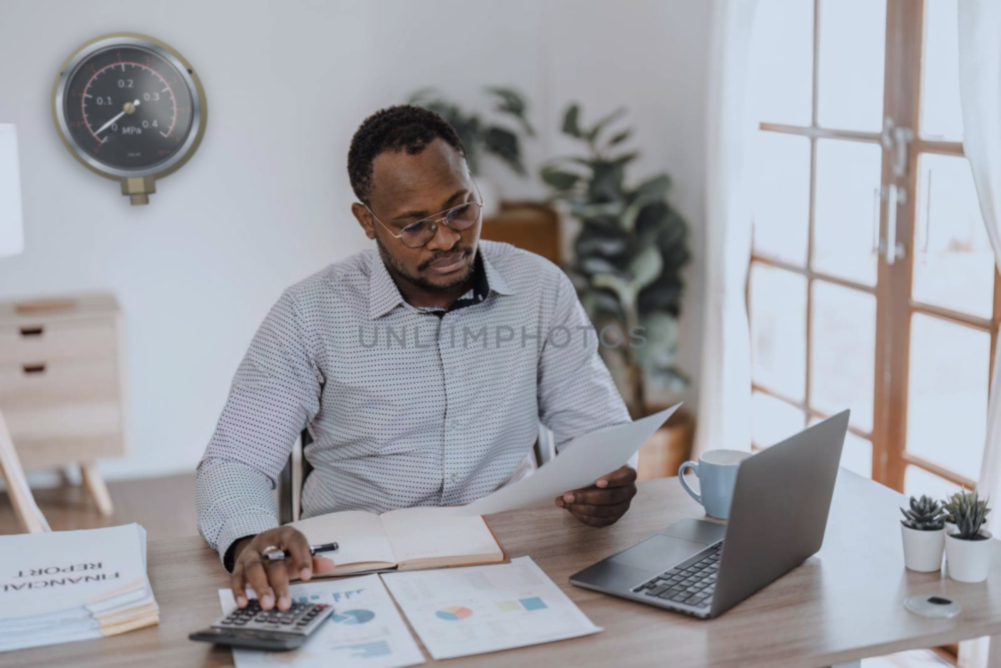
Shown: 0.02 MPa
